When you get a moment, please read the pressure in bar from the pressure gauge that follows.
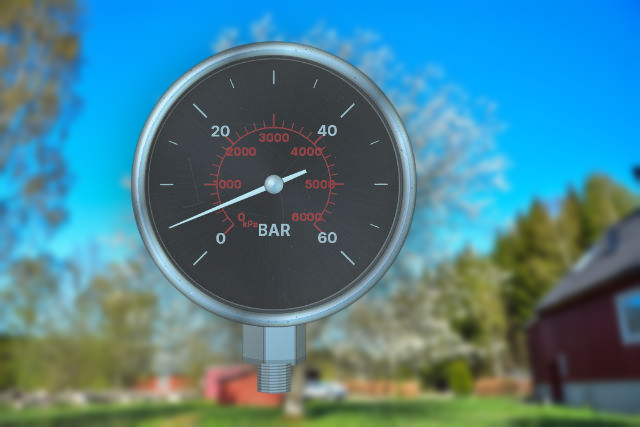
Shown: 5 bar
